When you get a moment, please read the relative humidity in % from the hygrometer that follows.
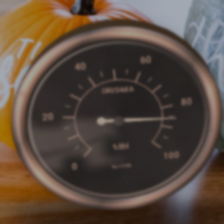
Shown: 85 %
